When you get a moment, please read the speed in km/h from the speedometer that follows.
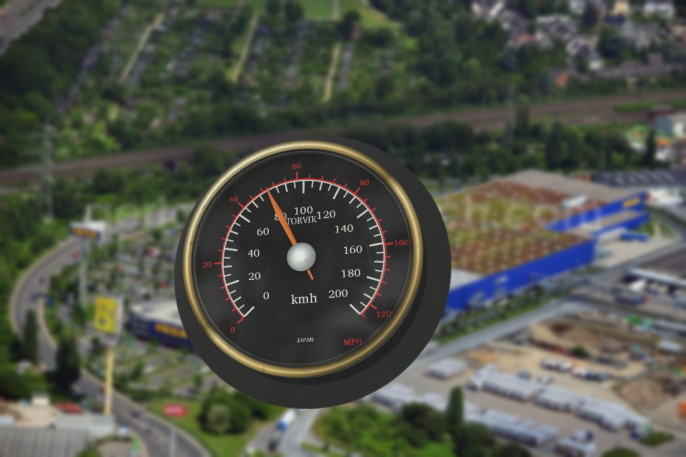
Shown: 80 km/h
